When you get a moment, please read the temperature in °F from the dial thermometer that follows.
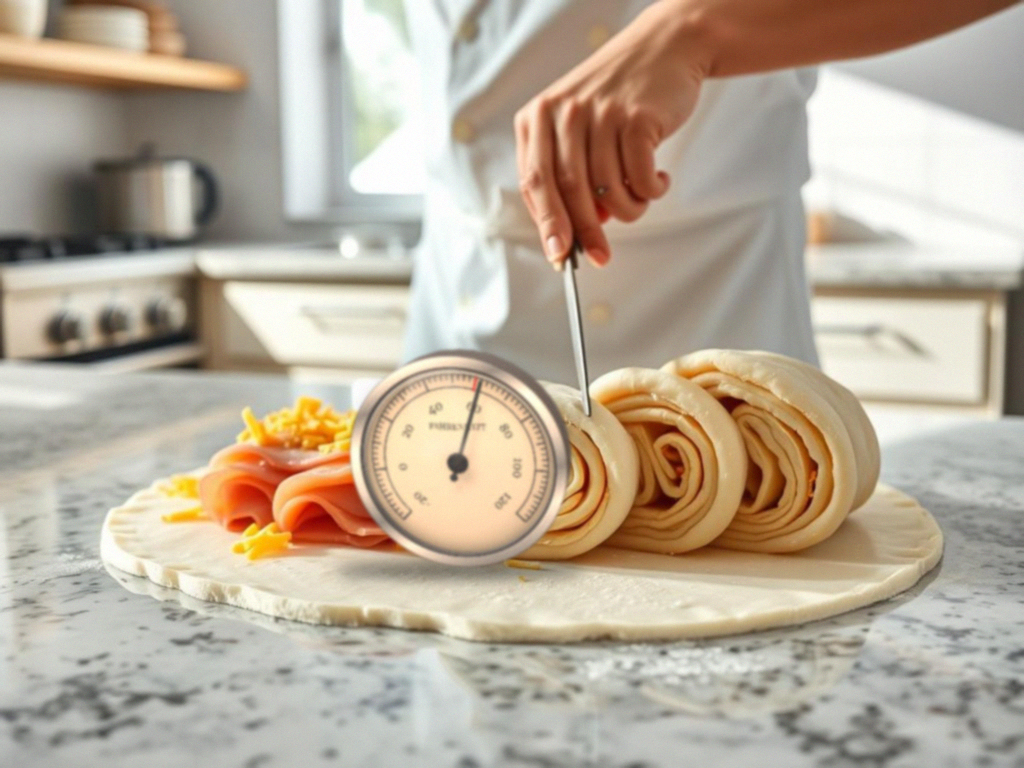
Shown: 60 °F
